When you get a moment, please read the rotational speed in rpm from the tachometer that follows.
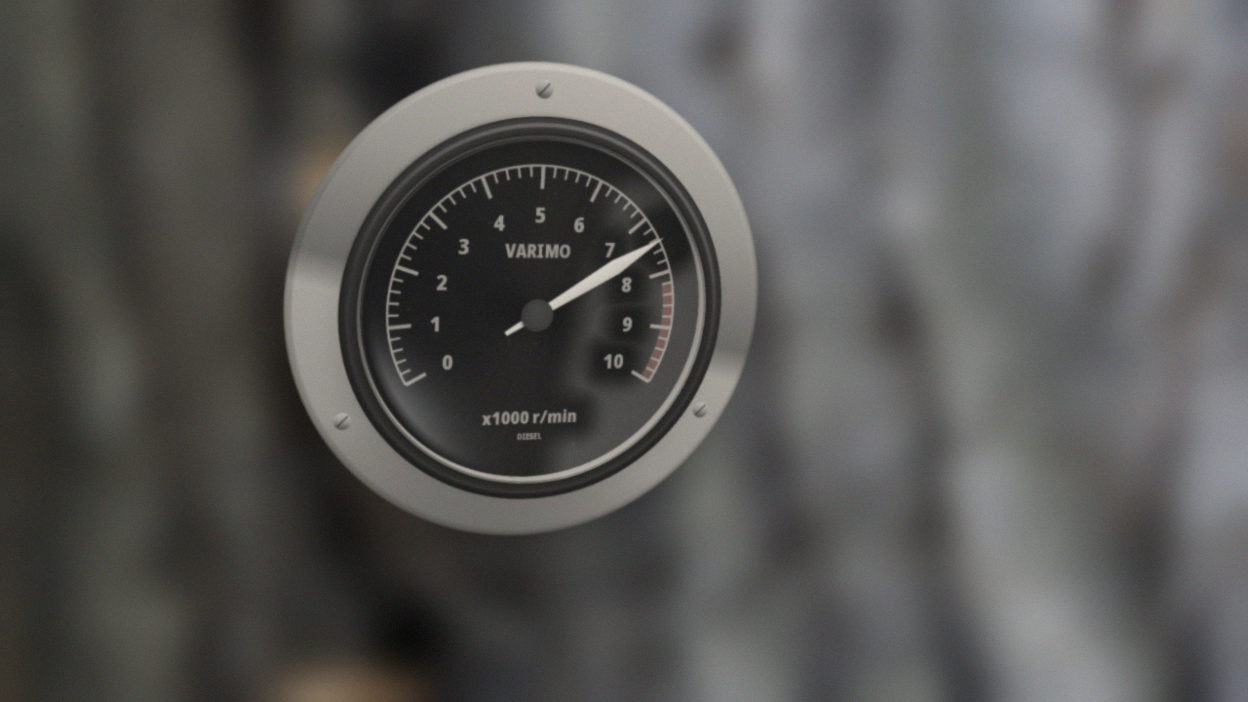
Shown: 7400 rpm
